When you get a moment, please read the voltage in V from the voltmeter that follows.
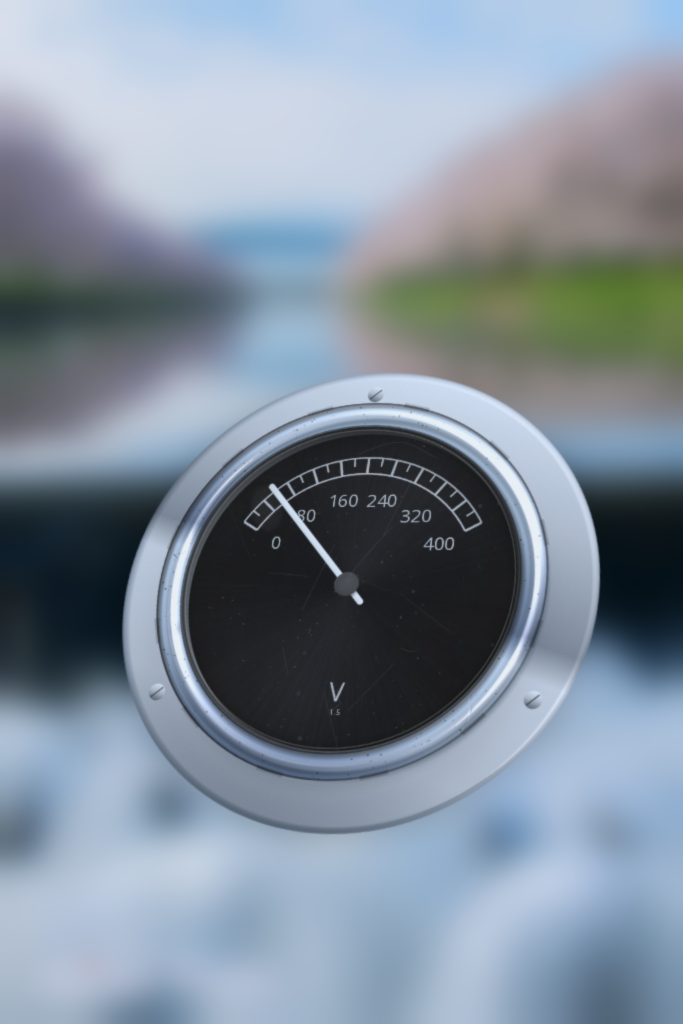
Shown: 60 V
